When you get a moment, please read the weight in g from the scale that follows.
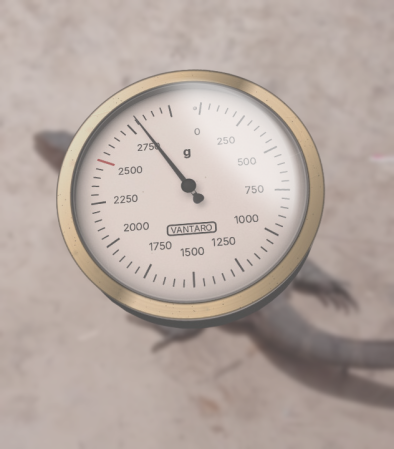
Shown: 2800 g
